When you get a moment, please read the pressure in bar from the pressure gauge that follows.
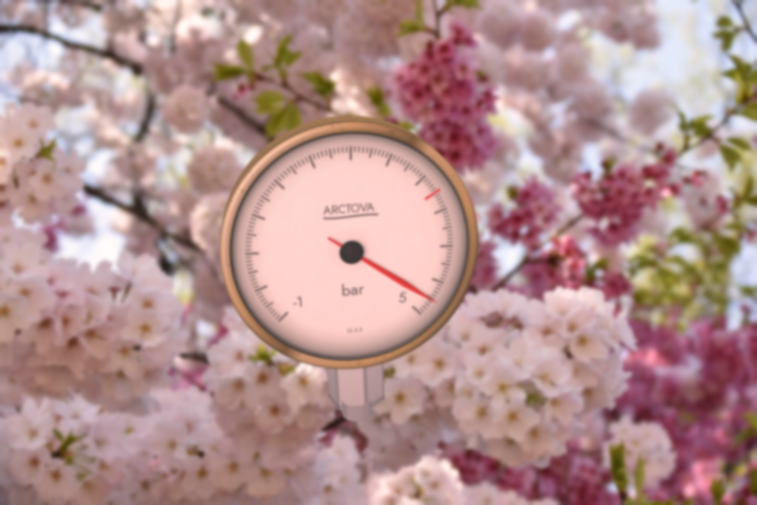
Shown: 4.75 bar
